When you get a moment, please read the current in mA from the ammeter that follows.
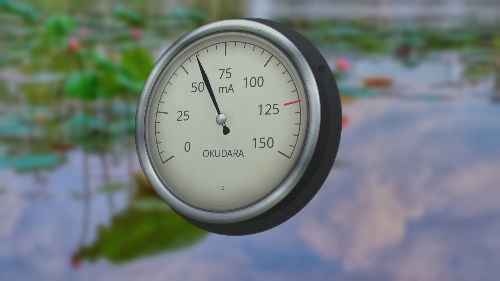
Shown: 60 mA
